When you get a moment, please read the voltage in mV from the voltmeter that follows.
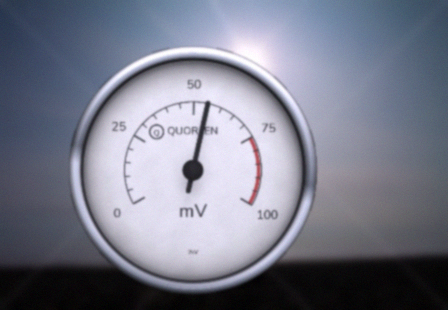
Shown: 55 mV
